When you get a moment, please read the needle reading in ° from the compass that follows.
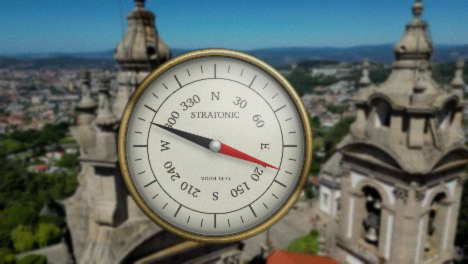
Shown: 110 °
